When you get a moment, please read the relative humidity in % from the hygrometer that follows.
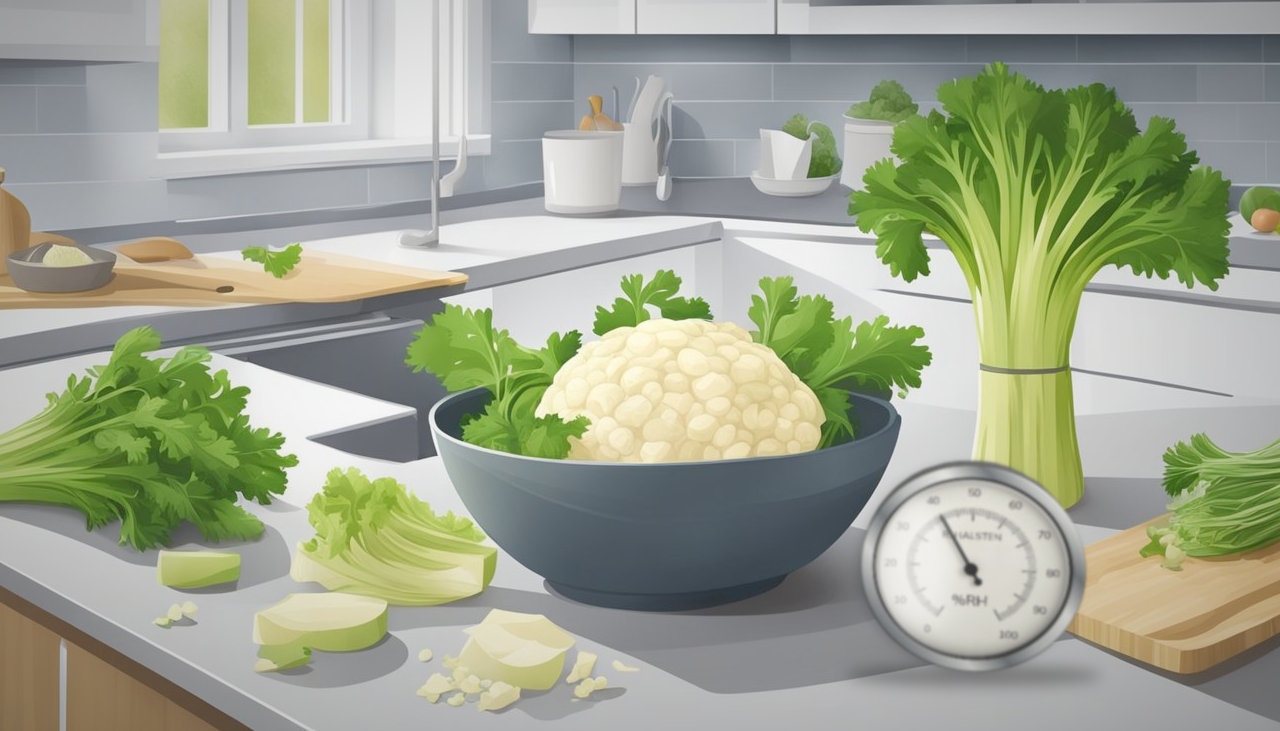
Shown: 40 %
